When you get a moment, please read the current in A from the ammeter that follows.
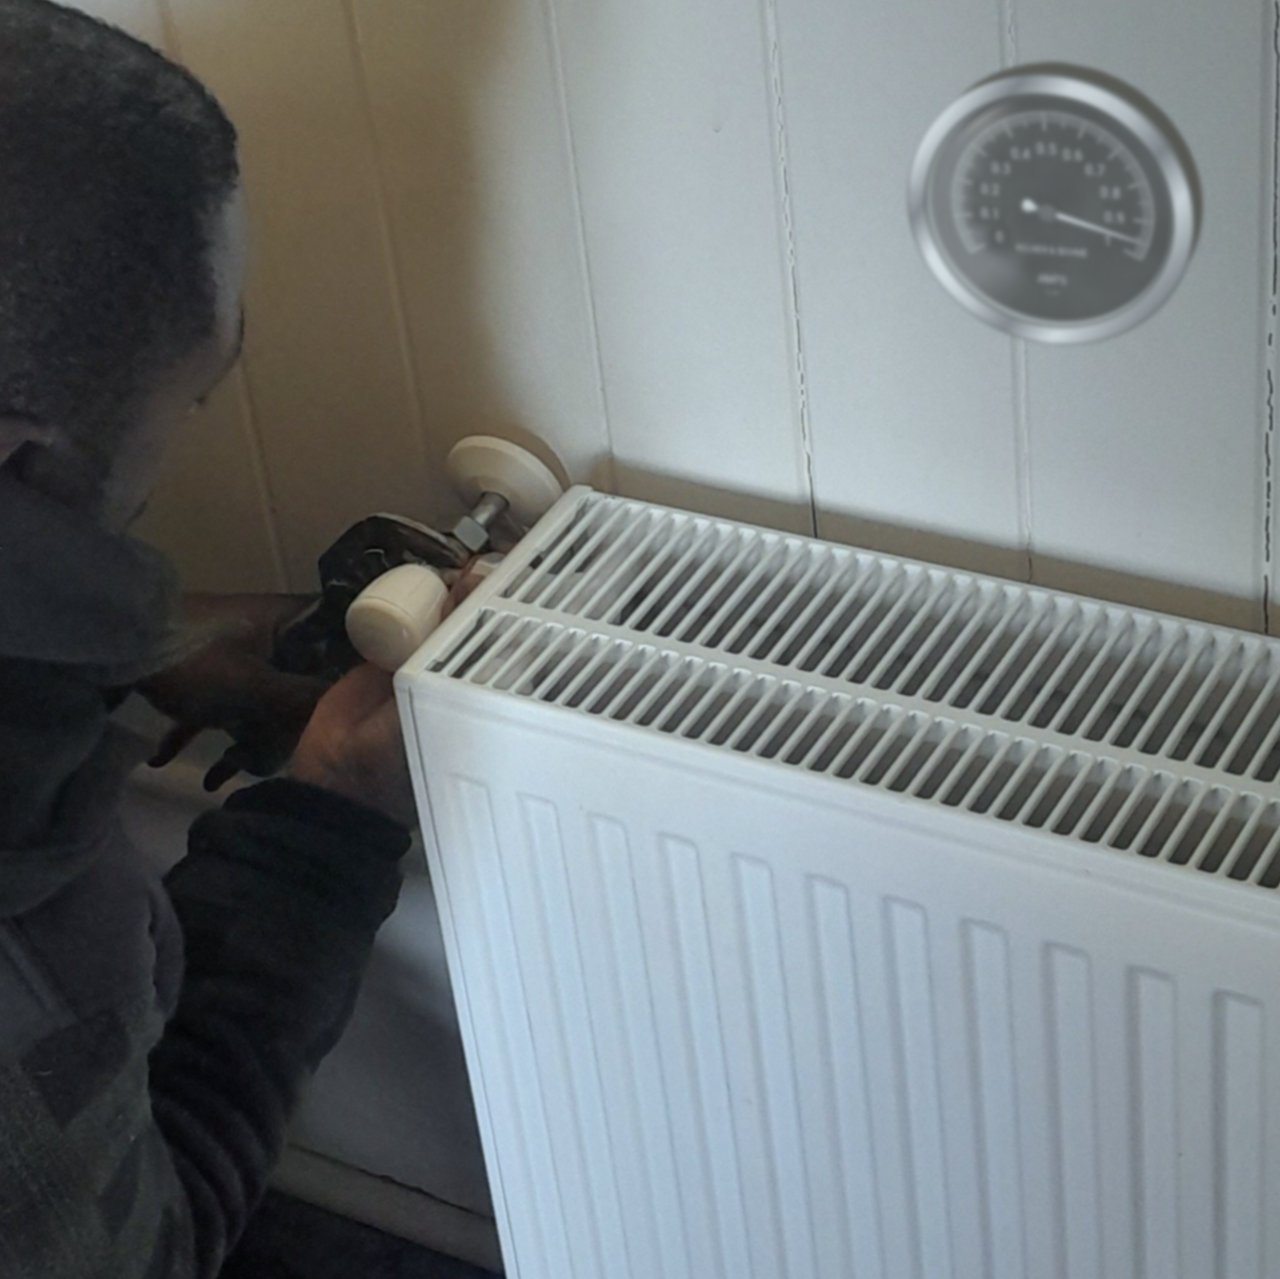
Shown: 0.95 A
